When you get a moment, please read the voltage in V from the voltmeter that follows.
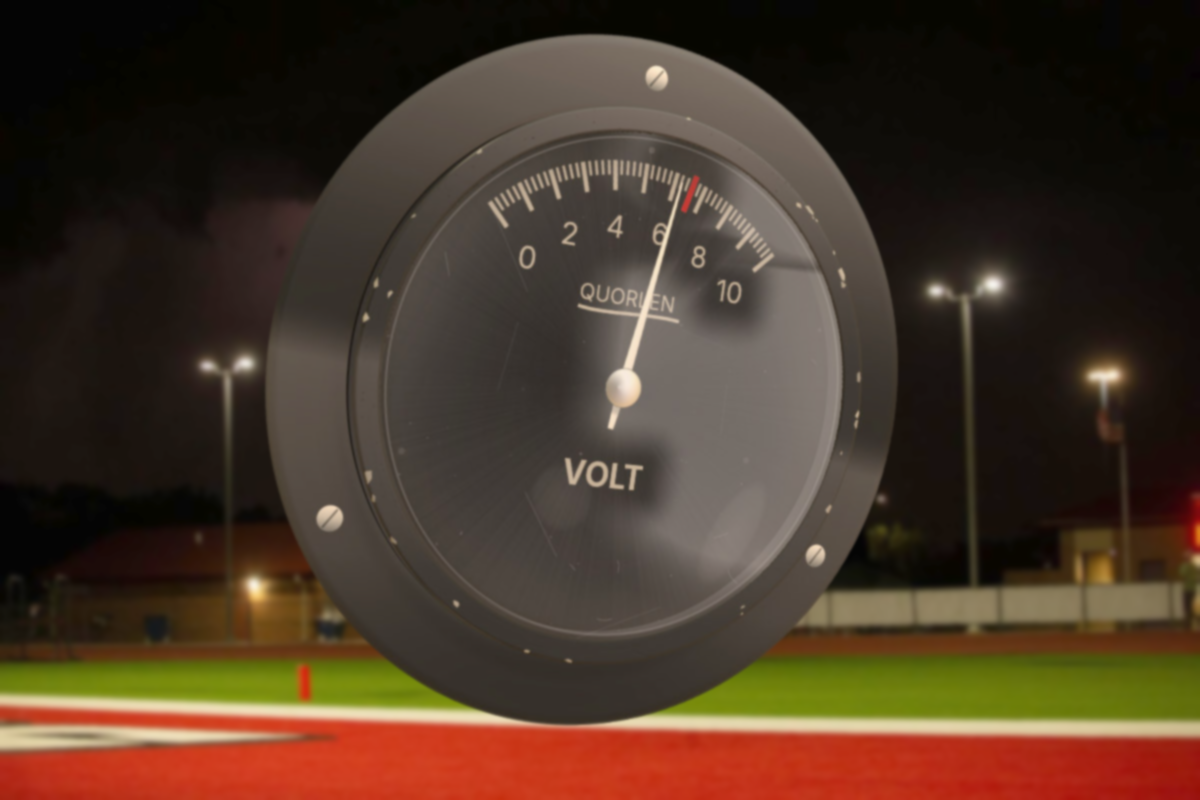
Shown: 6 V
